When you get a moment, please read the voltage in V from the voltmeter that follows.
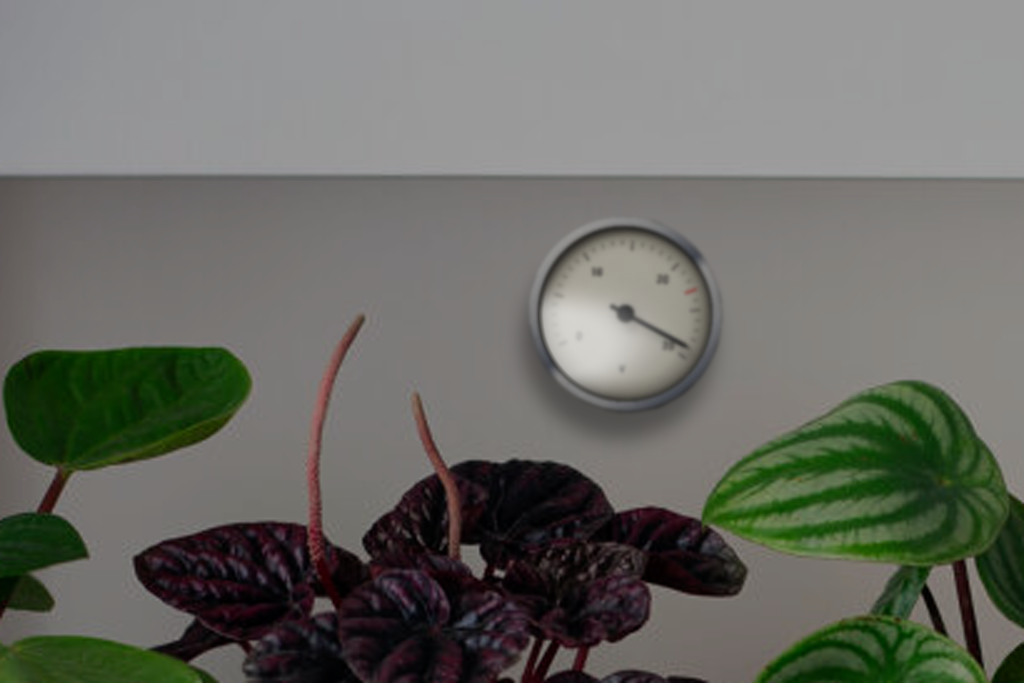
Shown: 29 V
